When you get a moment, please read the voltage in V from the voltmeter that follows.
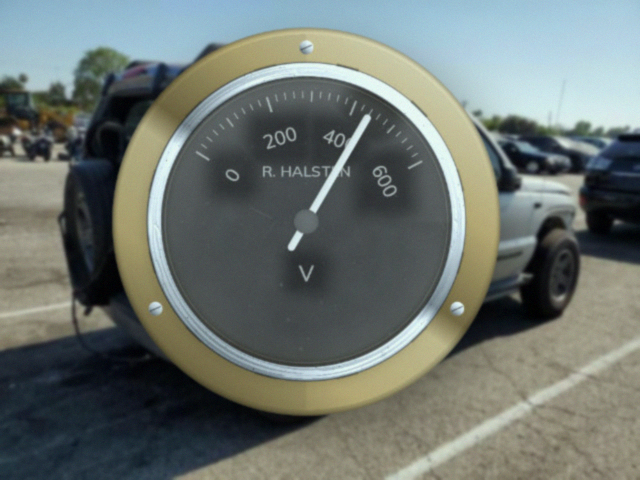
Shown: 440 V
